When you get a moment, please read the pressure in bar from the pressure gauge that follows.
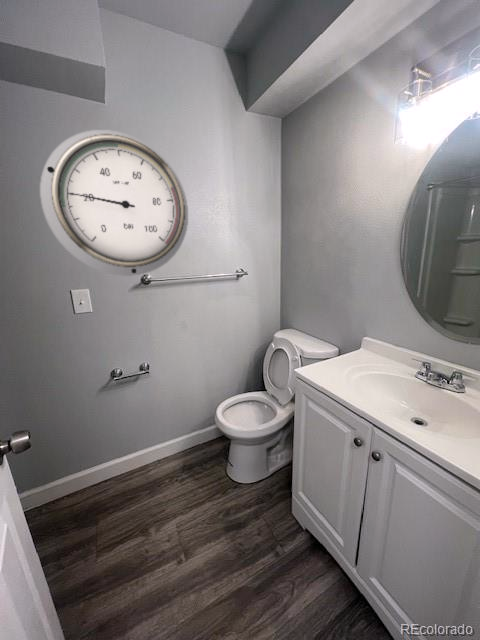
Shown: 20 bar
